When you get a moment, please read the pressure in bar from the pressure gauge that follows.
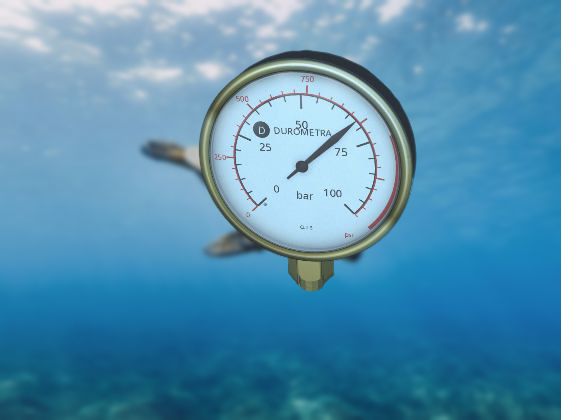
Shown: 67.5 bar
